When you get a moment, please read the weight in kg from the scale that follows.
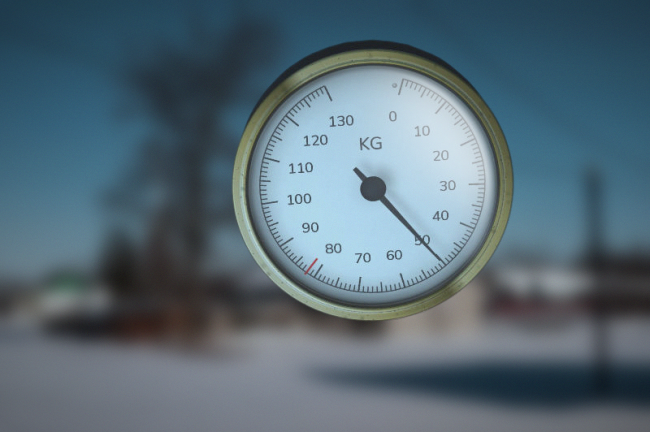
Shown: 50 kg
